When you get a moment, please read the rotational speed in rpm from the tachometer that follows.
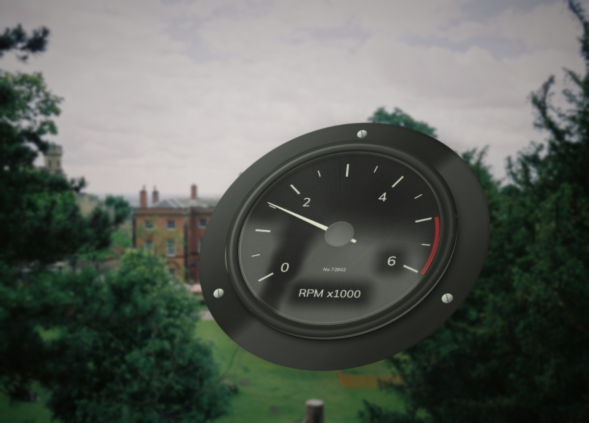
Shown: 1500 rpm
